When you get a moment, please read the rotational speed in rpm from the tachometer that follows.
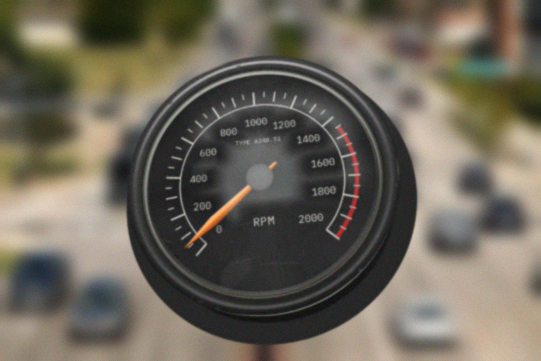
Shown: 50 rpm
